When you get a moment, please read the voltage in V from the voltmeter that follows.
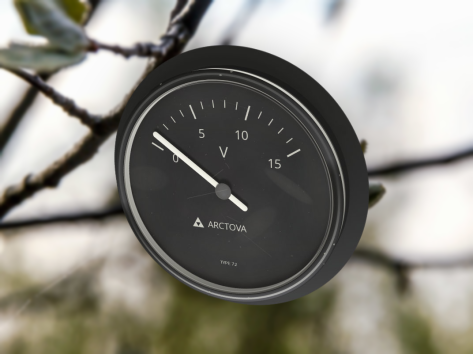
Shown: 1 V
